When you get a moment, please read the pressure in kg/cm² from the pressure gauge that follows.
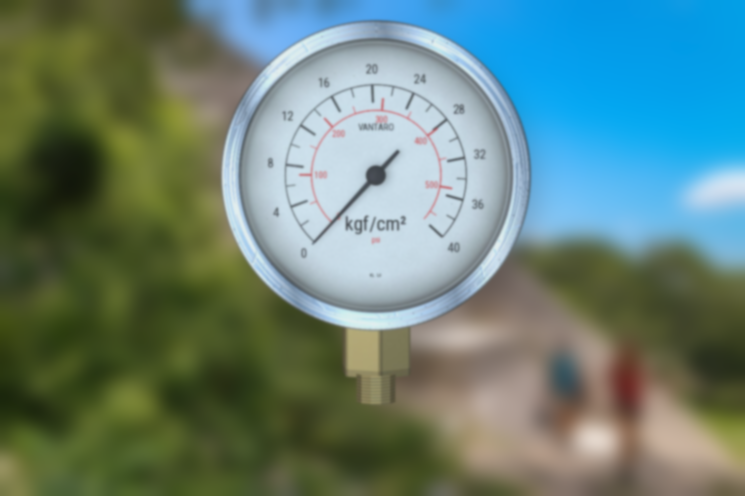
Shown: 0 kg/cm²
